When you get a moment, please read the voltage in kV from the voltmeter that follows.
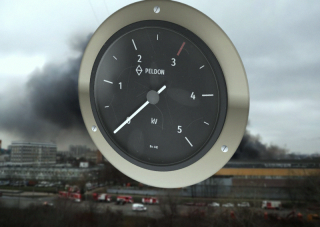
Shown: 0 kV
